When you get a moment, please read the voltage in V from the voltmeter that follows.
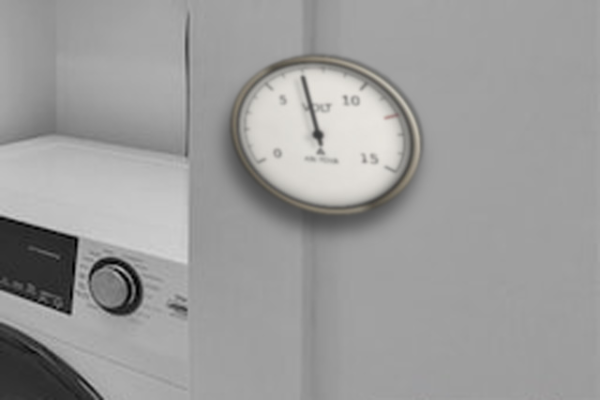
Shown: 7 V
